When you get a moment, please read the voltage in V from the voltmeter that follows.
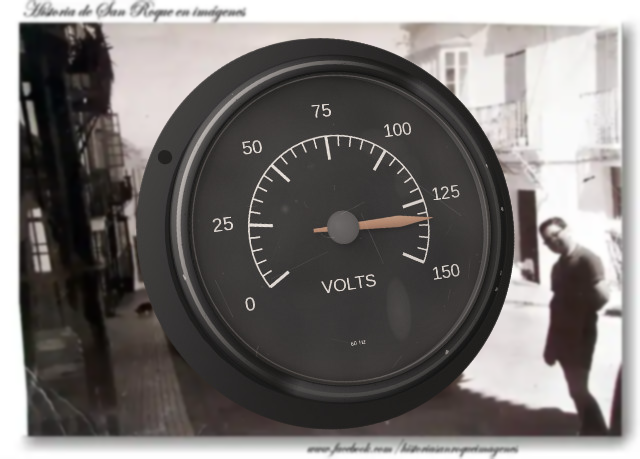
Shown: 132.5 V
